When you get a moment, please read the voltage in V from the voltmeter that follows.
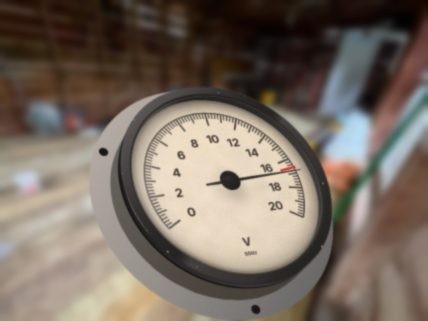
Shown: 17 V
